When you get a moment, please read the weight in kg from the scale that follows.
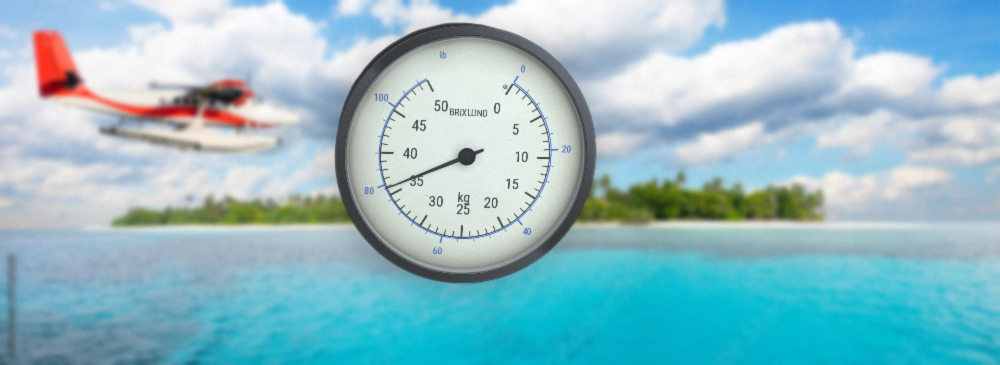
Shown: 36 kg
